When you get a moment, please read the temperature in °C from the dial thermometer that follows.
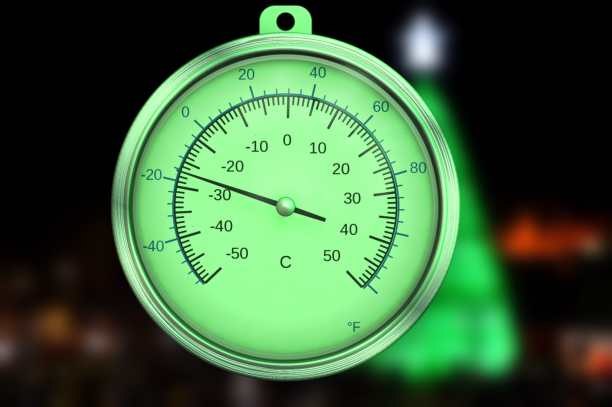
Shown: -27 °C
